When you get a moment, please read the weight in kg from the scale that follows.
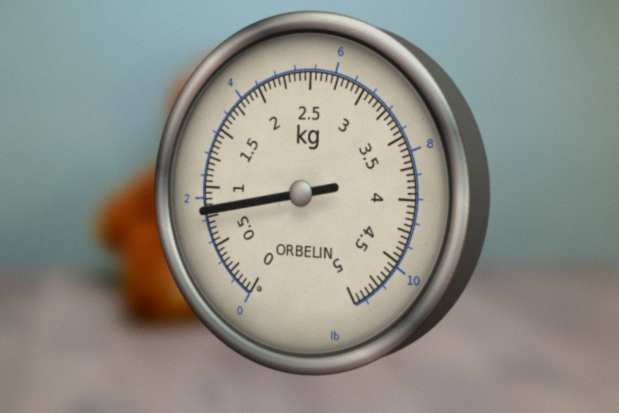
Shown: 0.8 kg
